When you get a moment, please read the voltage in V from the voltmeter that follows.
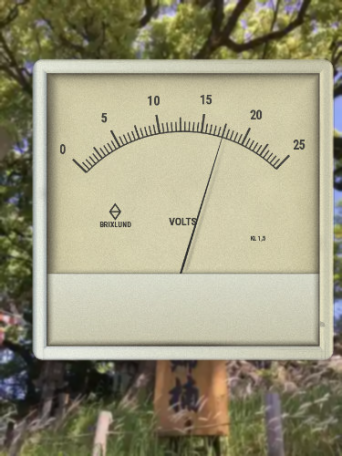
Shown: 17.5 V
